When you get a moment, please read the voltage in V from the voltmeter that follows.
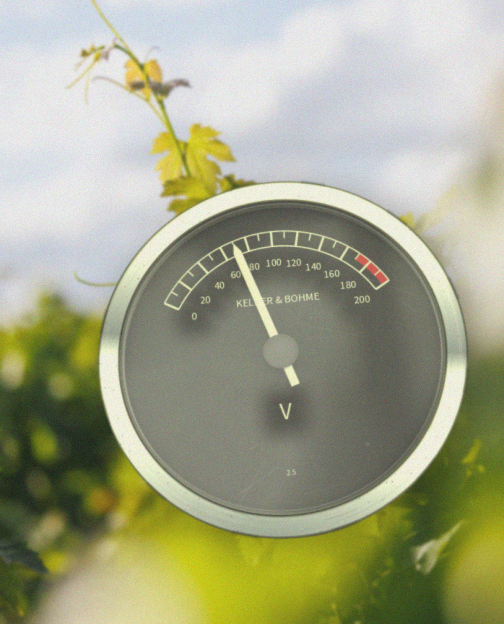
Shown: 70 V
